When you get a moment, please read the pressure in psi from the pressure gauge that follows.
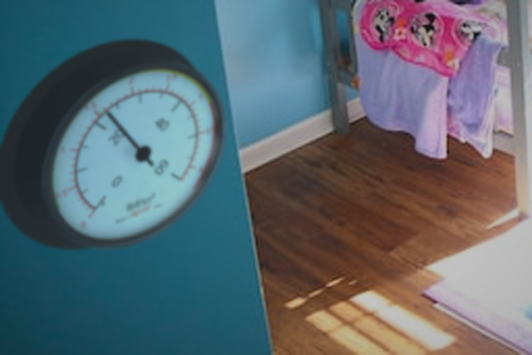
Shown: 22.5 psi
